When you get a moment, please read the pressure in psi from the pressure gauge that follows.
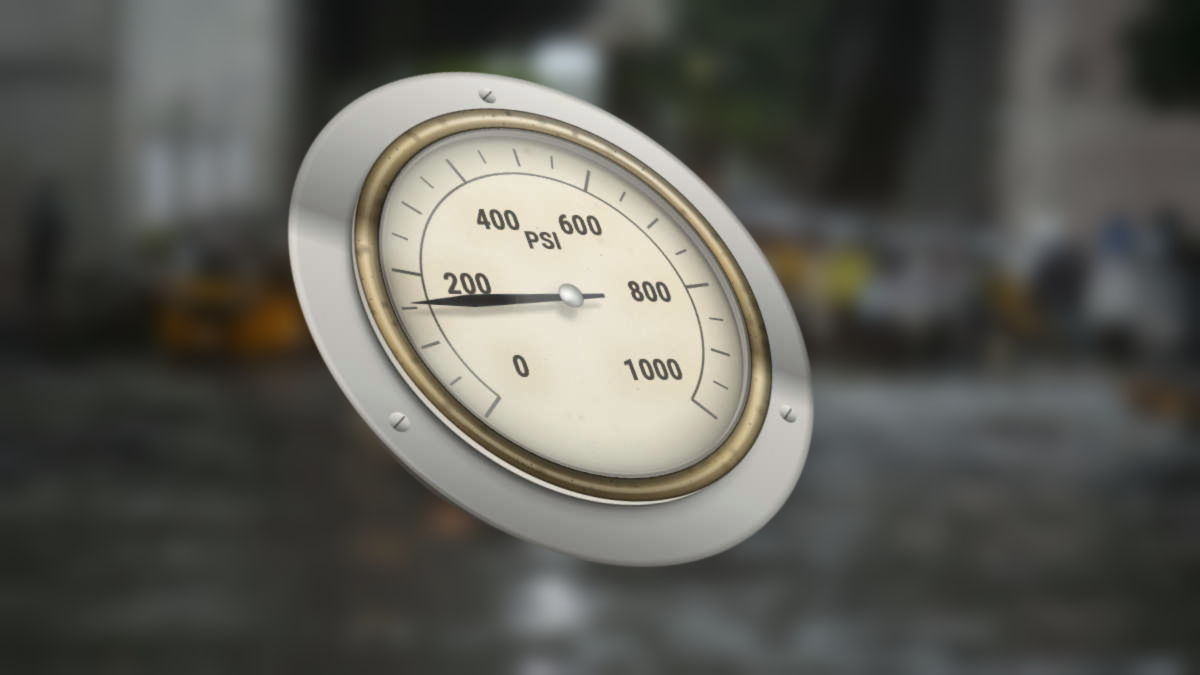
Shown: 150 psi
